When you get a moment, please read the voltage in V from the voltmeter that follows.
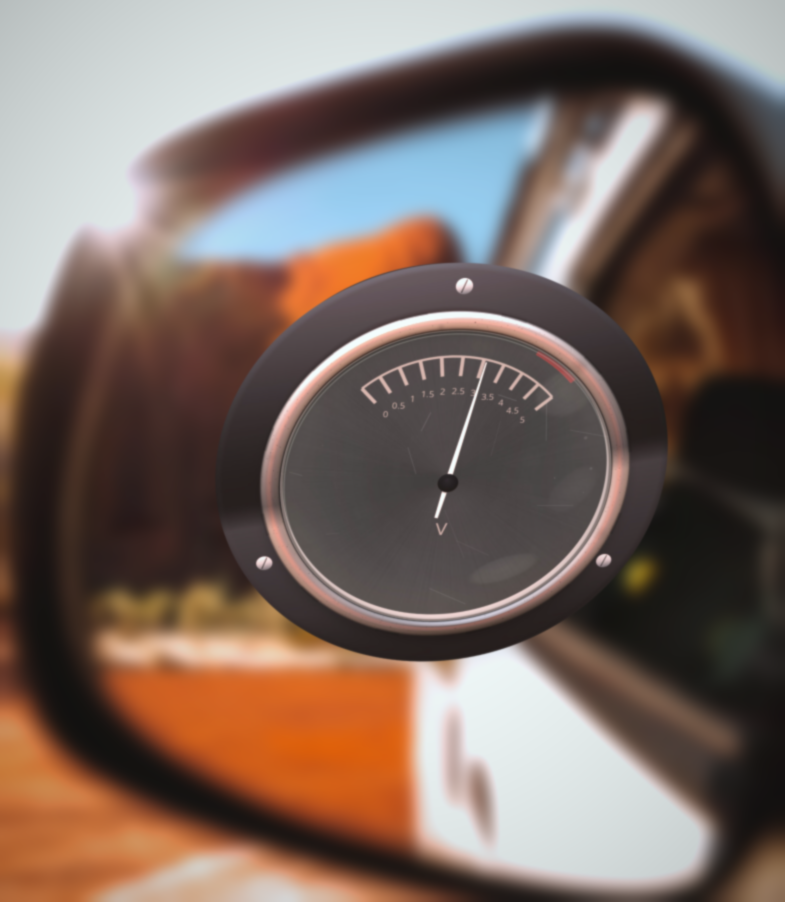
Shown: 3 V
